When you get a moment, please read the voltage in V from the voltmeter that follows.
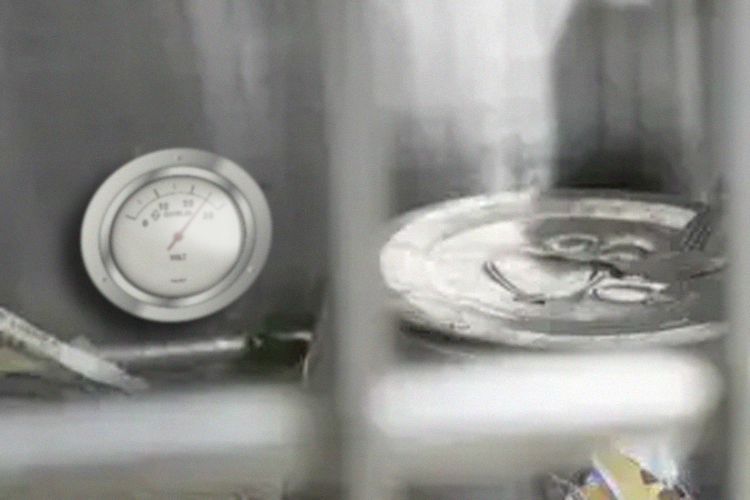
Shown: 25 V
